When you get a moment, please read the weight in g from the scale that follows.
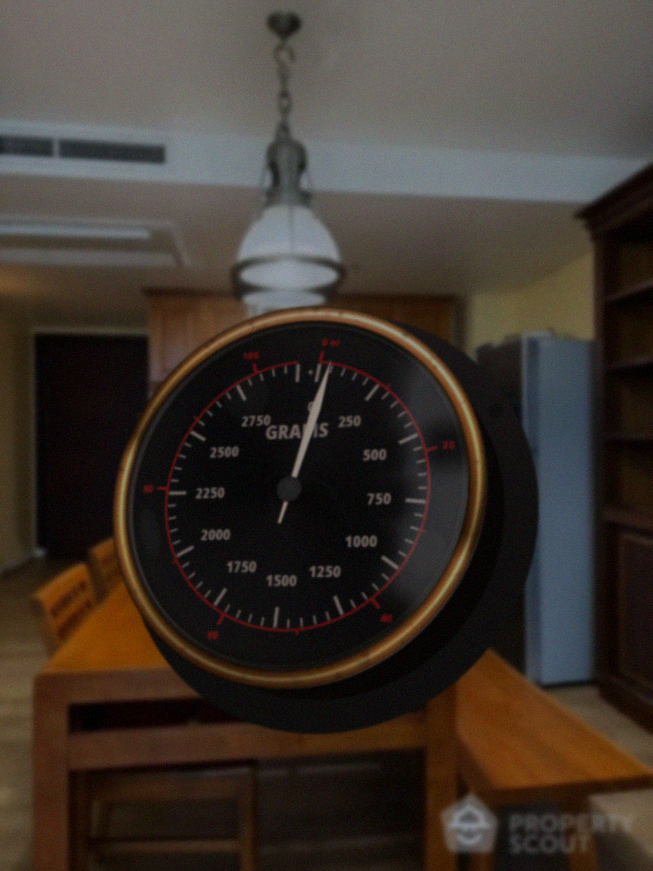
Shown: 50 g
